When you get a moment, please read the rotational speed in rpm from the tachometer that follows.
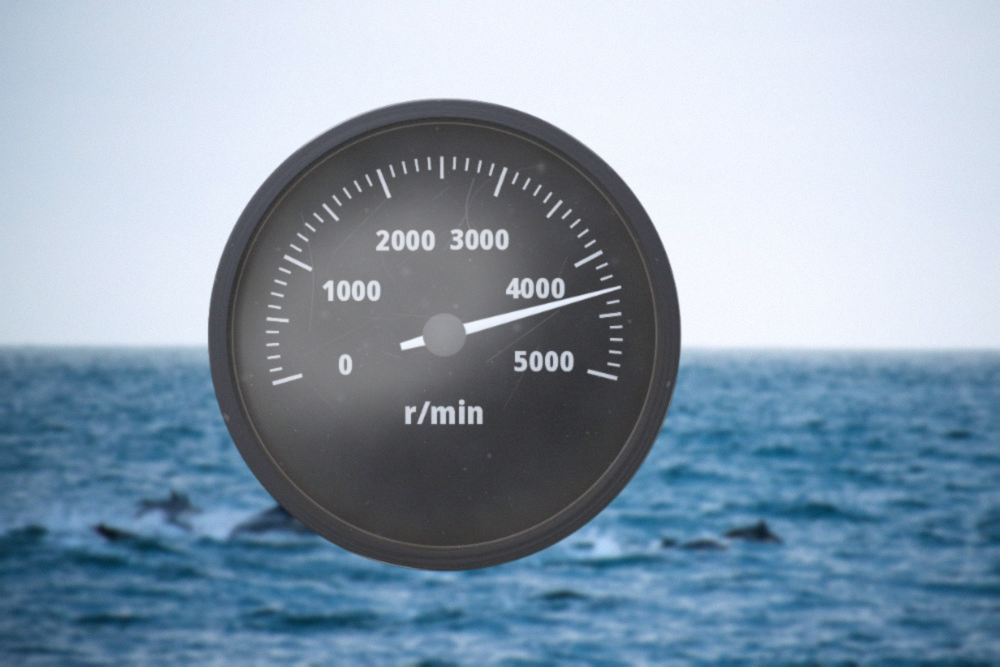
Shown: 4300 rpm
